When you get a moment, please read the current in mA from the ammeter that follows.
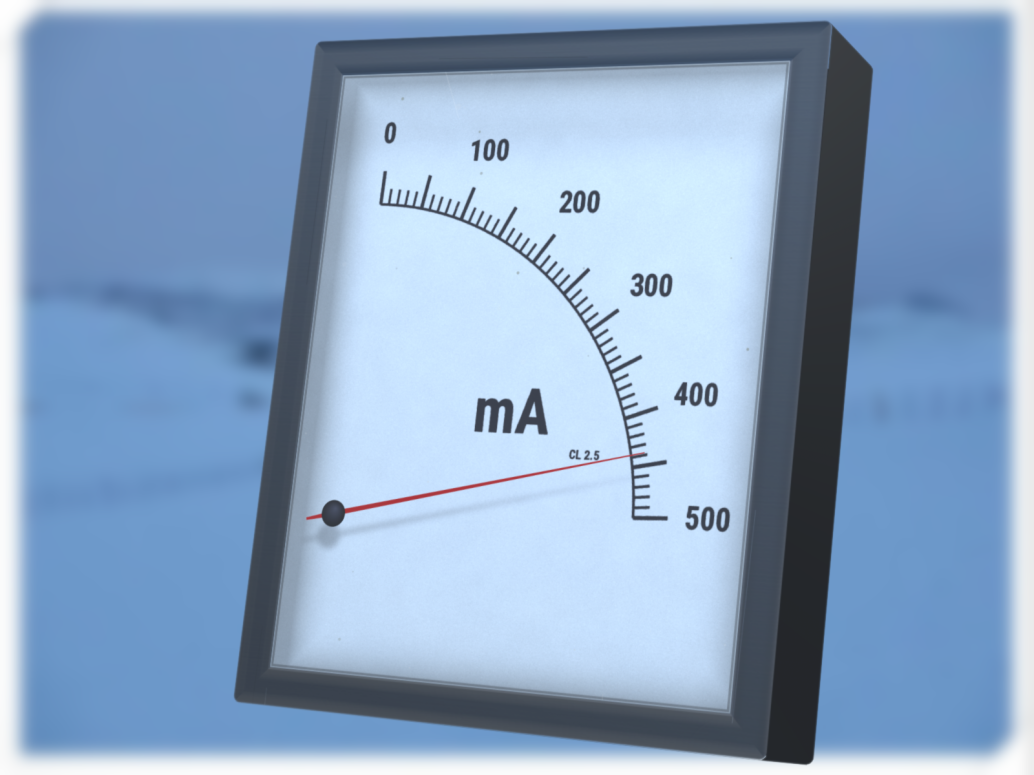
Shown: 440 mA
